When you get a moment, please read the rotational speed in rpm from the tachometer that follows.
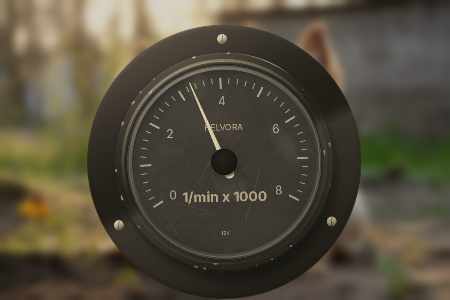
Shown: 3300 rpm
